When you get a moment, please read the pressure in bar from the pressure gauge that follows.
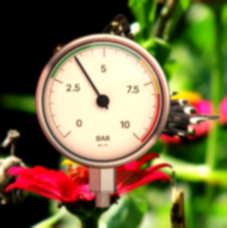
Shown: 3.75 bar
